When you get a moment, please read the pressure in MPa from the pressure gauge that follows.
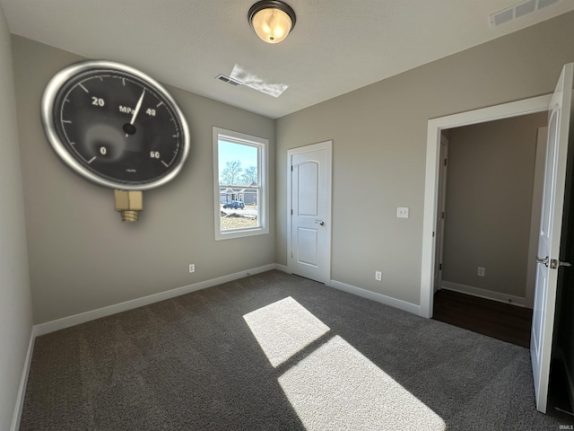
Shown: 35 MPa
